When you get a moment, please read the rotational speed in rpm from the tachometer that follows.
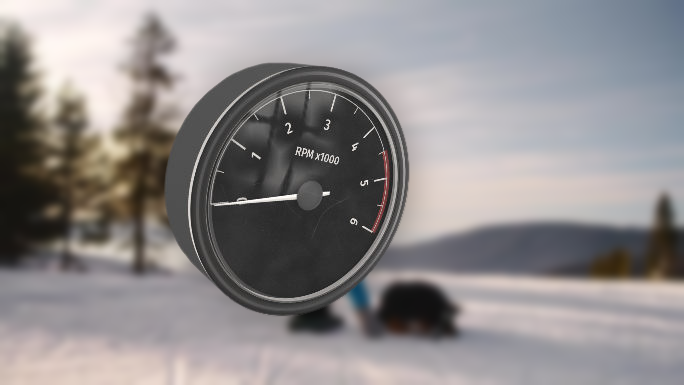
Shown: 0 rpm
